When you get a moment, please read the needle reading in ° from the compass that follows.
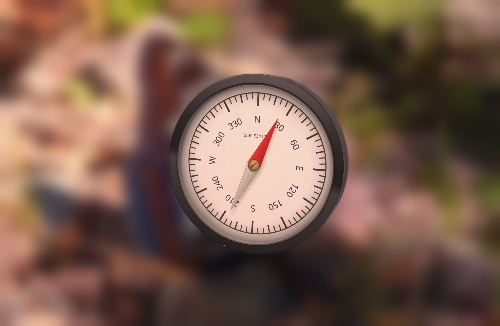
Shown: 25 °
